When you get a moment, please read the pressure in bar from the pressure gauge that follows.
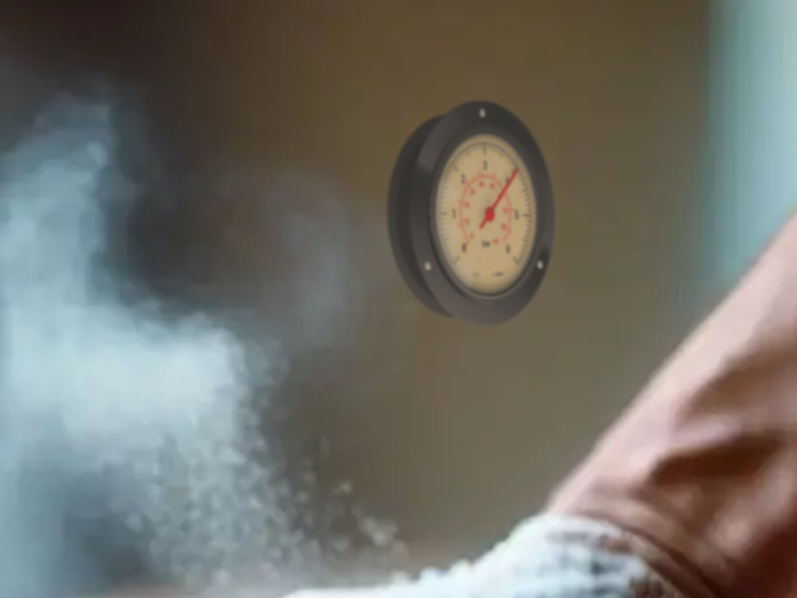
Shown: 4 bar
